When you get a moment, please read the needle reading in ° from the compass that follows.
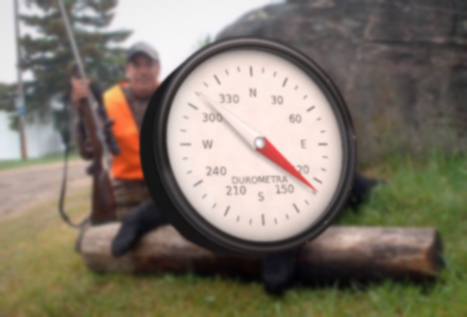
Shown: 130 °
